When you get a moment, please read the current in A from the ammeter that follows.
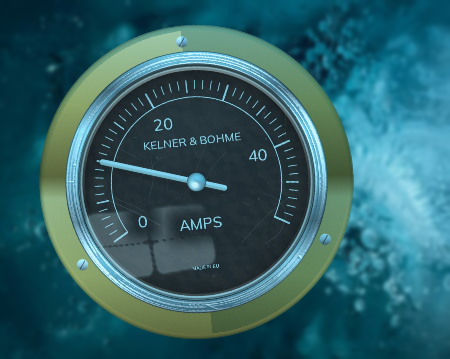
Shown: 10 A
